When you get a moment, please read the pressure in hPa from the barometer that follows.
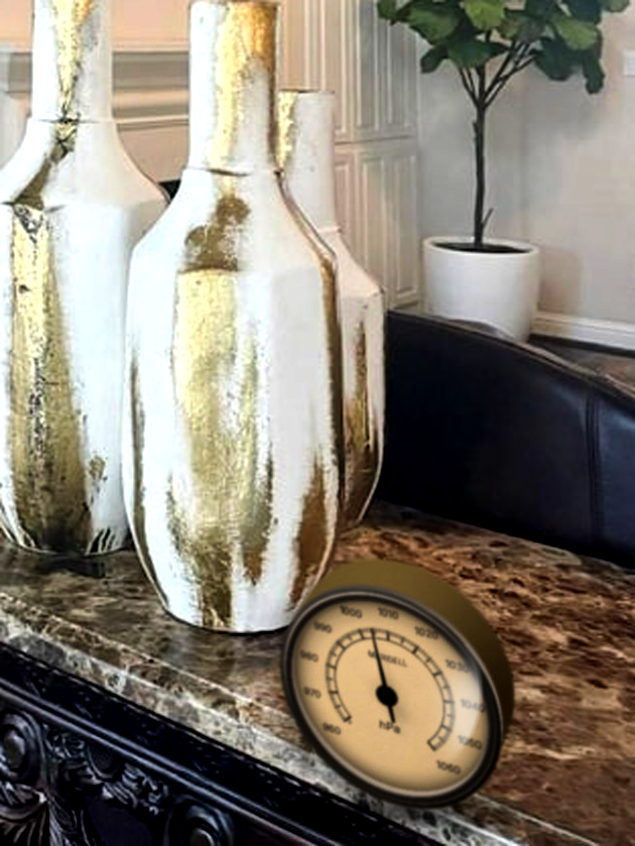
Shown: 1005 hPa
